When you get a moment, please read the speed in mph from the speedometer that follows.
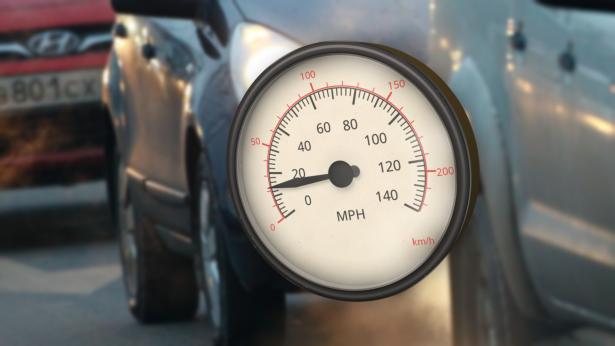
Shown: 14 mph
